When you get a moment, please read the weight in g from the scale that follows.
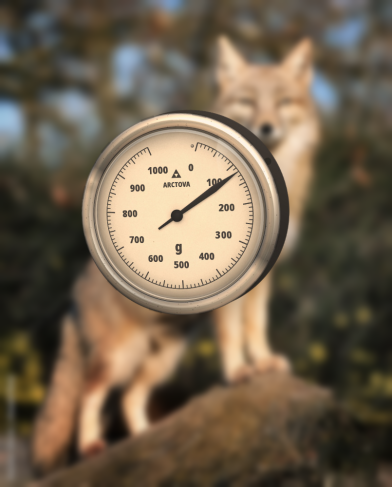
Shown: 120 g
